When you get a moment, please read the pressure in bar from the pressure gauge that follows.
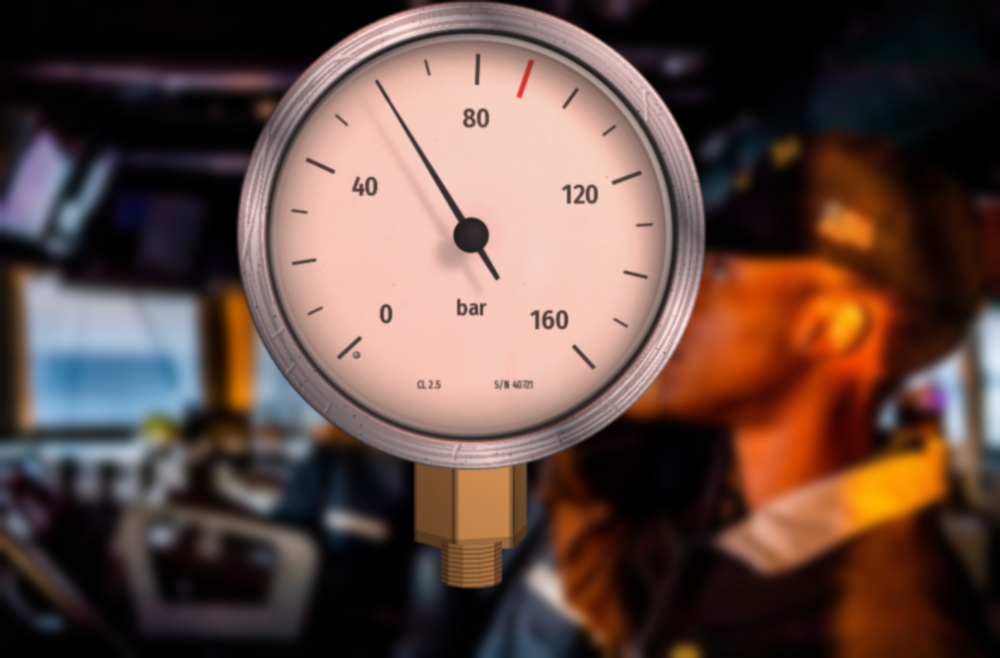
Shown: 60 bar
